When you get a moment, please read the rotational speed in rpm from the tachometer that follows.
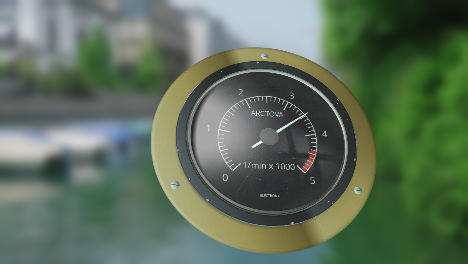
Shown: 3500 rpm
